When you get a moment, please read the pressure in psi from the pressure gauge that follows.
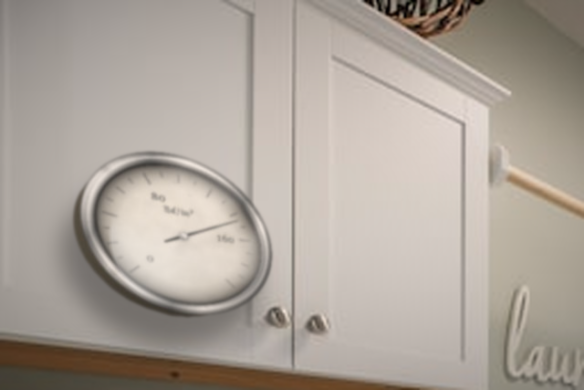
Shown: 145 psi
